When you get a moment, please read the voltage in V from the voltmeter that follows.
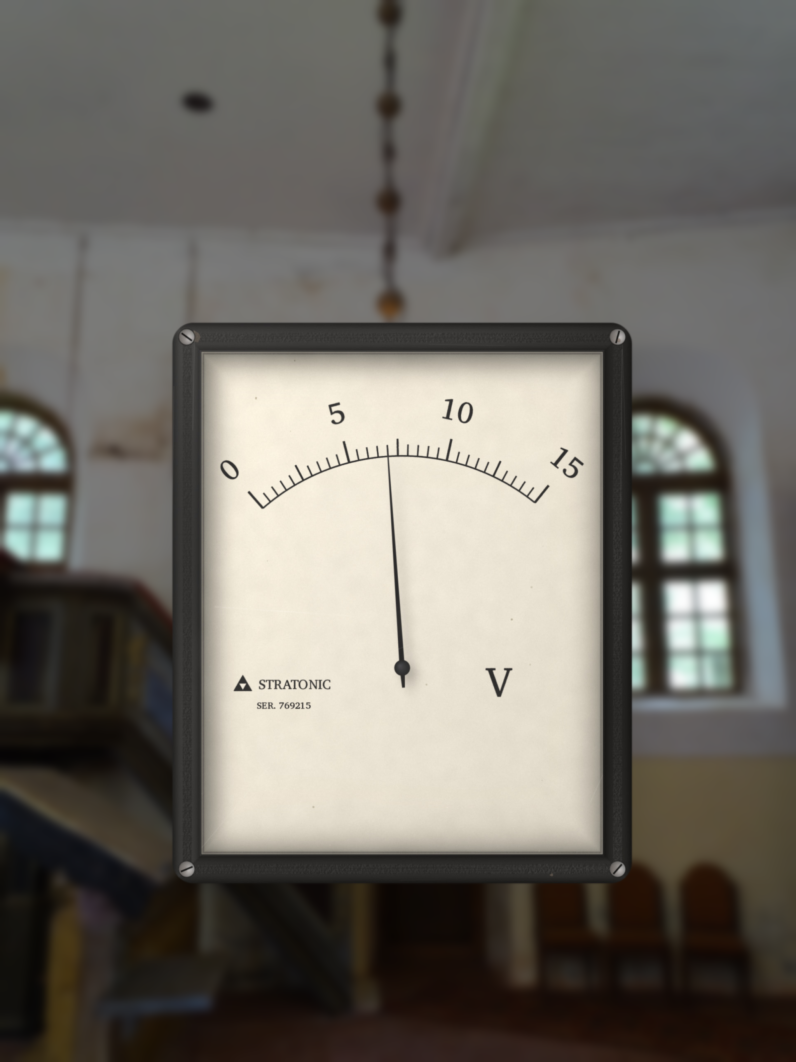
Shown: 7 V
